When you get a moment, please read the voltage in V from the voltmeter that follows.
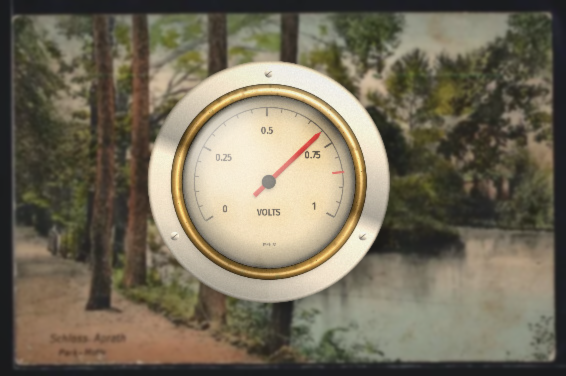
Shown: 0.7 V
